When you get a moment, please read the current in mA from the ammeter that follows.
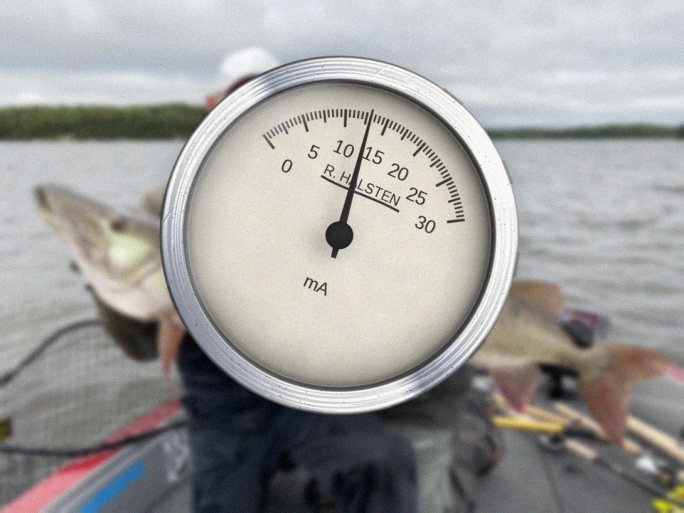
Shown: 13 mA
